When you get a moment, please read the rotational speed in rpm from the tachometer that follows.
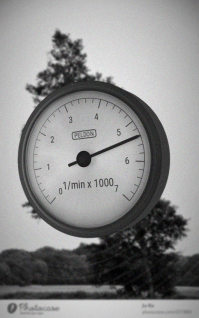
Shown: 5400 rpm
